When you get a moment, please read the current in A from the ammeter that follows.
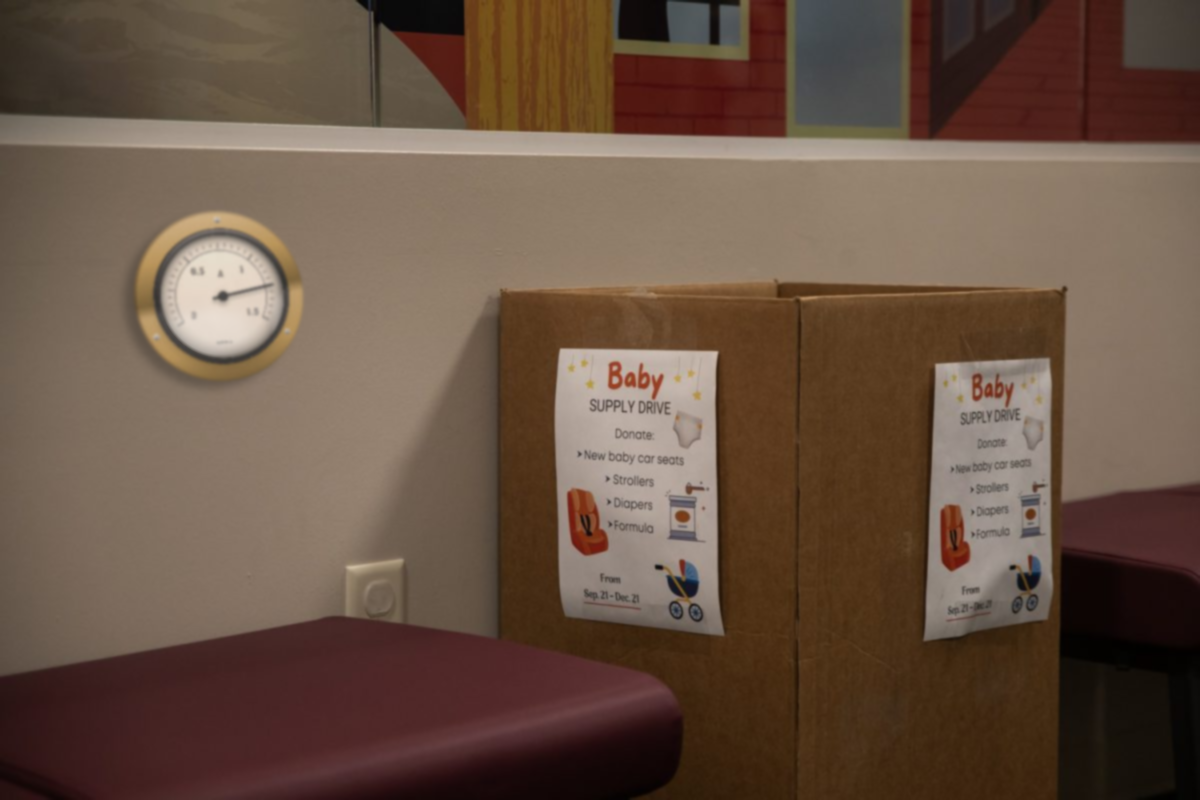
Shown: 1.25 A
